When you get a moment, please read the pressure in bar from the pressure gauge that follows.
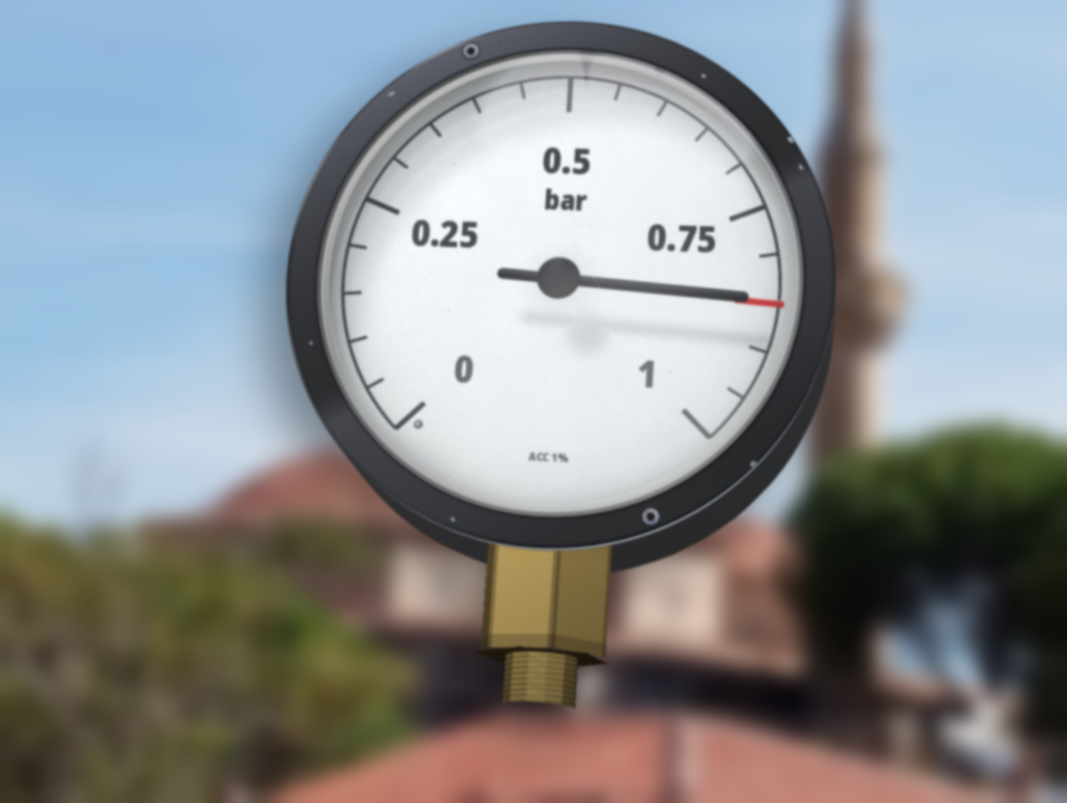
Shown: 0.85 bar
